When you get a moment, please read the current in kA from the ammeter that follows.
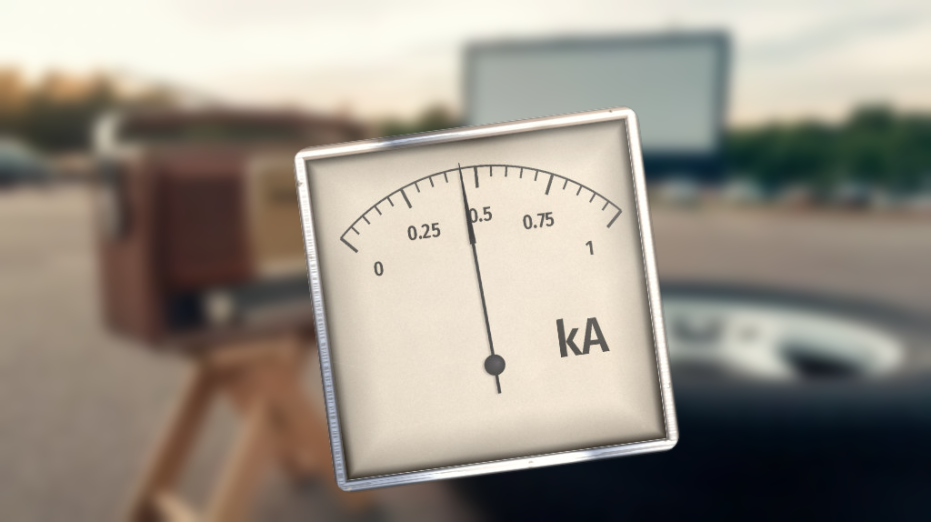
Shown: 0.45 kA
